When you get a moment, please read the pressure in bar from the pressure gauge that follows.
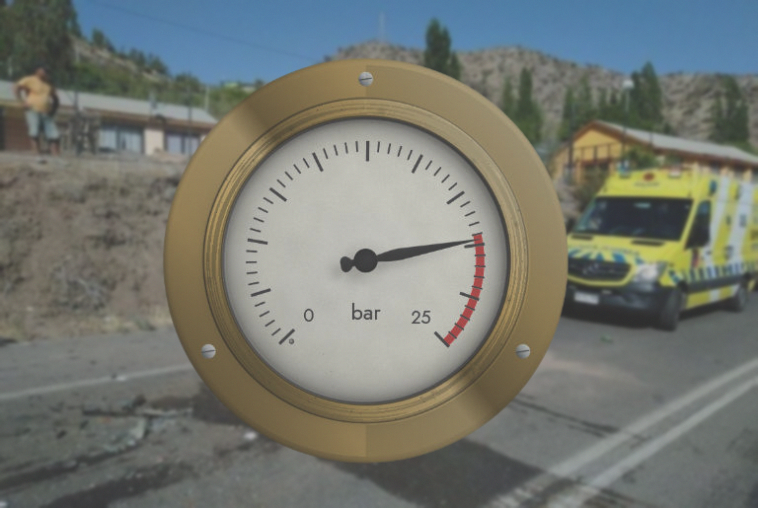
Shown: 19.75 bar
